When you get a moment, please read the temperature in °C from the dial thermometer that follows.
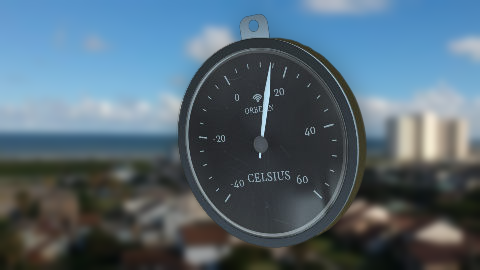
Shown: 16 °C
